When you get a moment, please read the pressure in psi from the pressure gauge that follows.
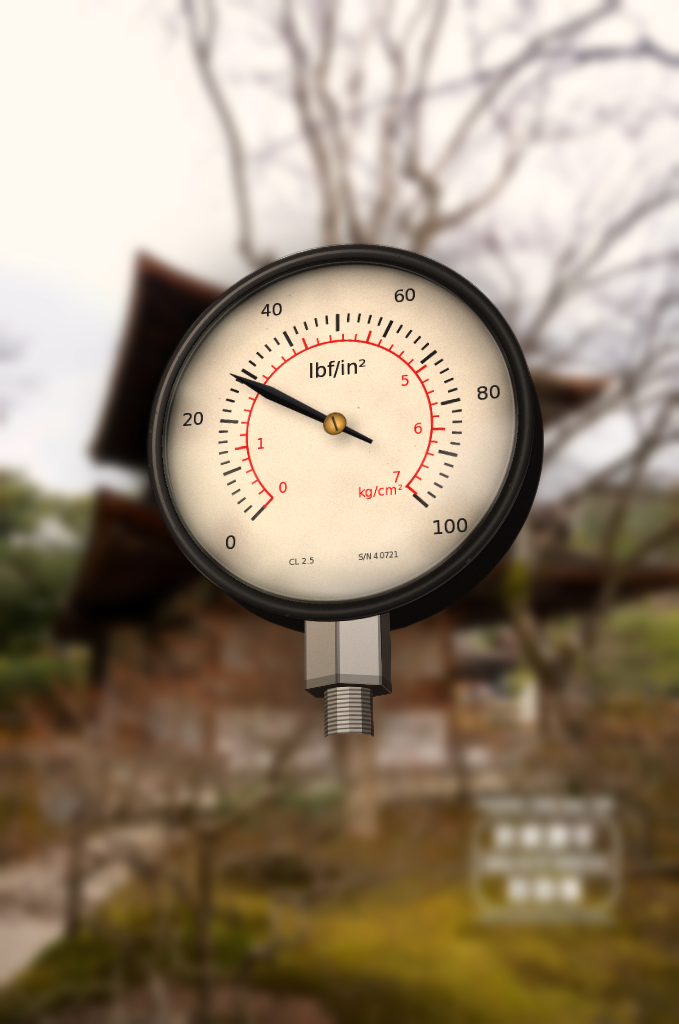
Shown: 28 psi
